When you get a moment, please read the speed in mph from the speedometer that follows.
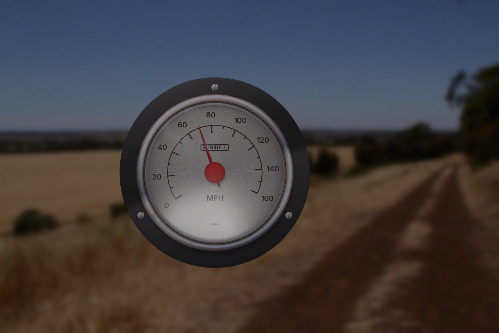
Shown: 70 mph
